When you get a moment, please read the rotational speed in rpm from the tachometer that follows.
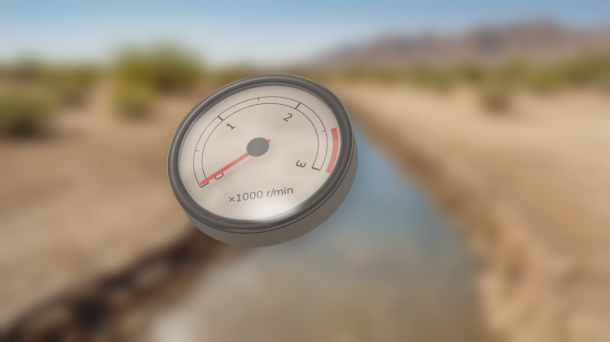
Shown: 0 rpm
